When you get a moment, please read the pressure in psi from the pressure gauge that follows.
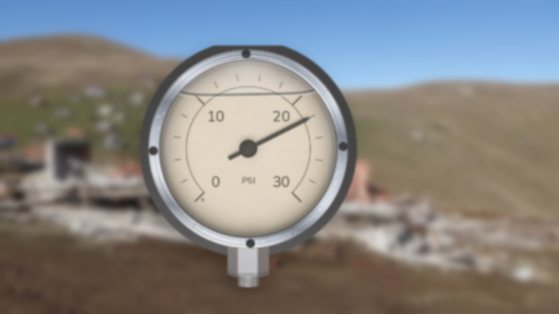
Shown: 22 psi
